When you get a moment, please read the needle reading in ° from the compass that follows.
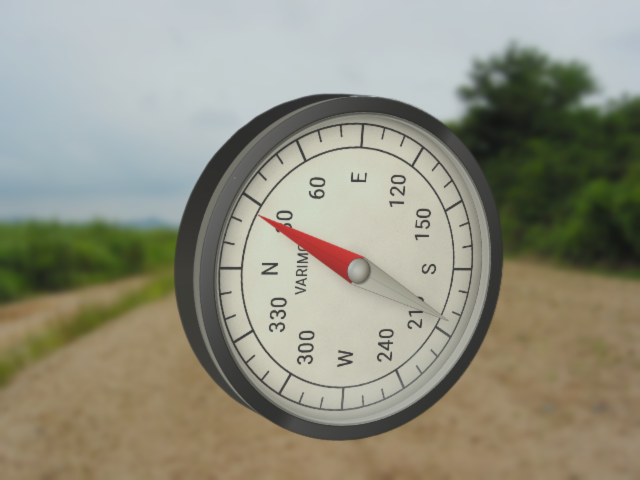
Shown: 25 °
